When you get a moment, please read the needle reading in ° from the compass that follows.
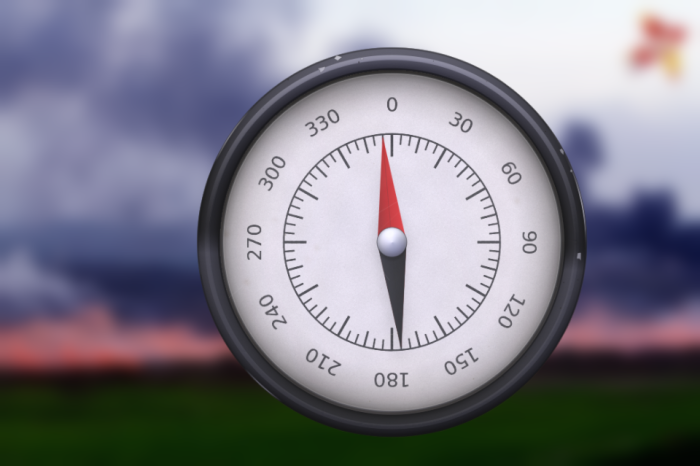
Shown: 355 °
